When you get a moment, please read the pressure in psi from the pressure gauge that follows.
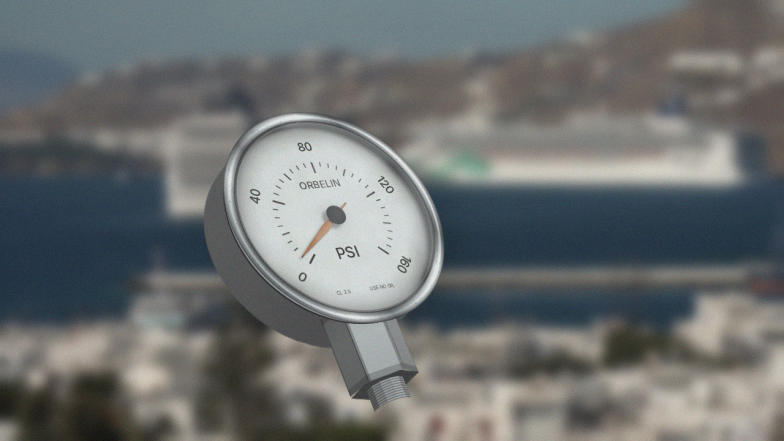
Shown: 5 psi
